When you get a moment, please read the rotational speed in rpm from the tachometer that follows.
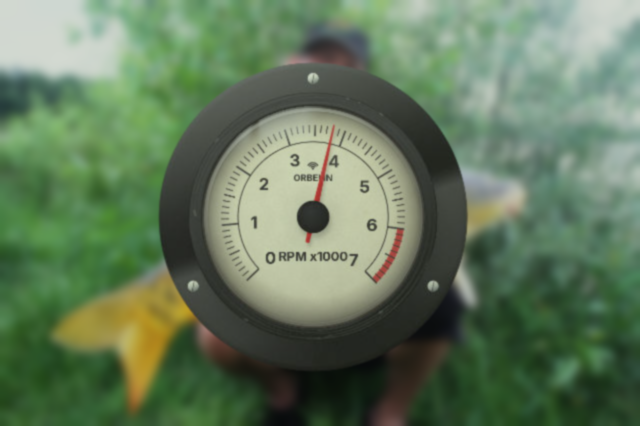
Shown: 3800 rpm
